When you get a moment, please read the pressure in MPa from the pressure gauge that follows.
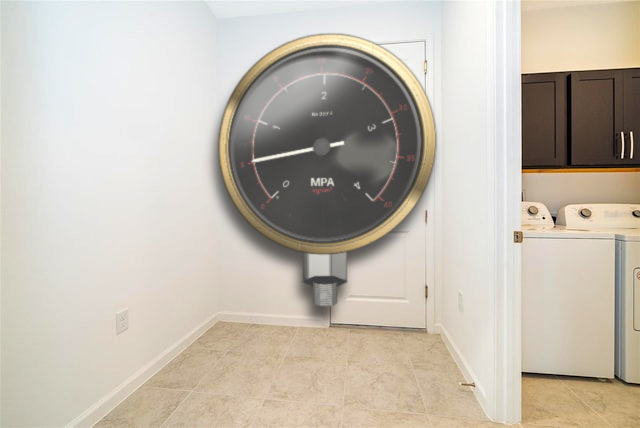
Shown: 0.5 MPa
